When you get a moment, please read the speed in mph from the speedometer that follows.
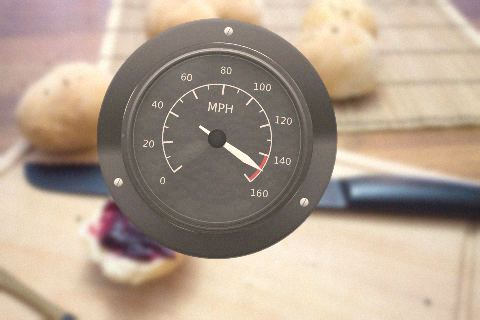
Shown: 150 mph
